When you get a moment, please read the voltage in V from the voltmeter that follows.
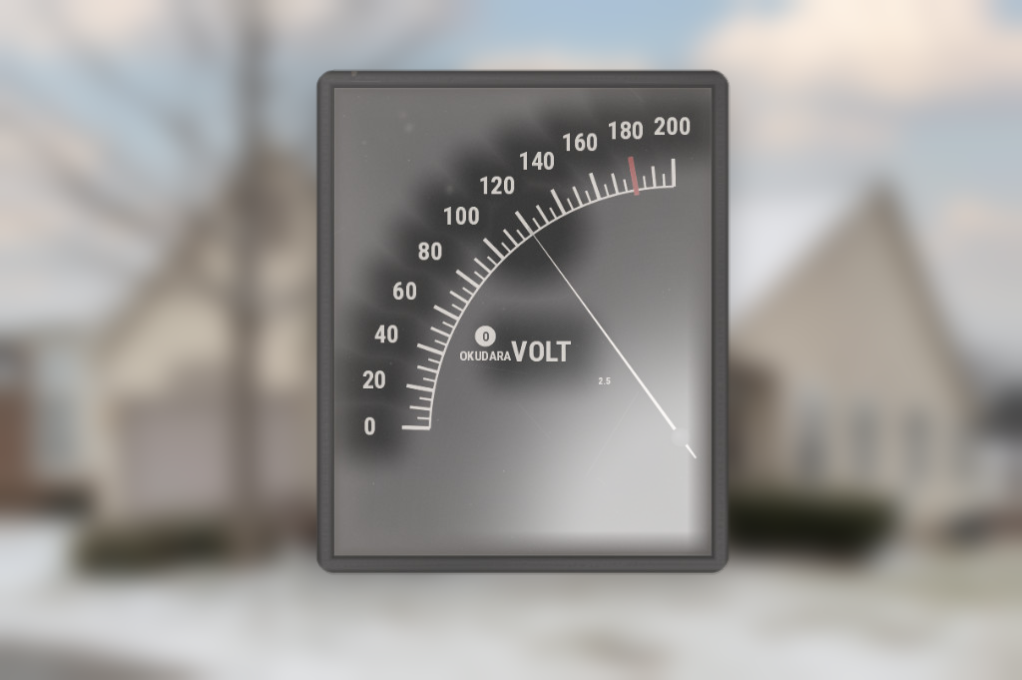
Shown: 120 V
